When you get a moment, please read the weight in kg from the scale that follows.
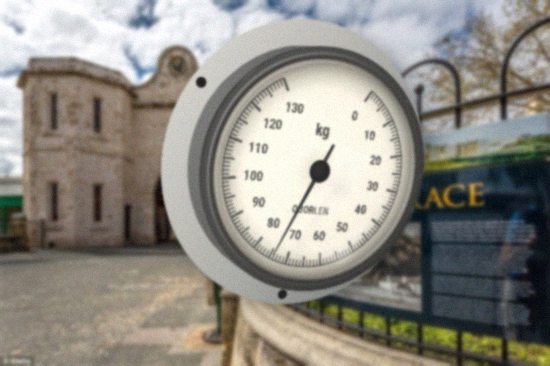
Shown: 75 kg
